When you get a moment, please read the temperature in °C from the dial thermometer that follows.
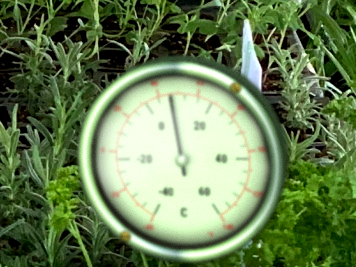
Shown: 8 °C
